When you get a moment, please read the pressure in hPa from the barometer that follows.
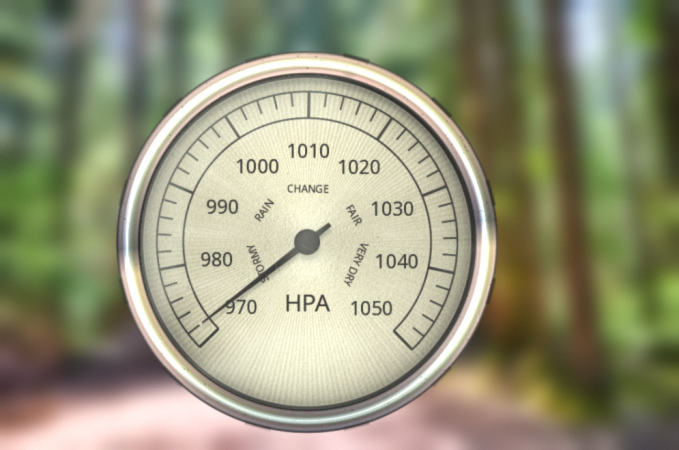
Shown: 972 hPa
